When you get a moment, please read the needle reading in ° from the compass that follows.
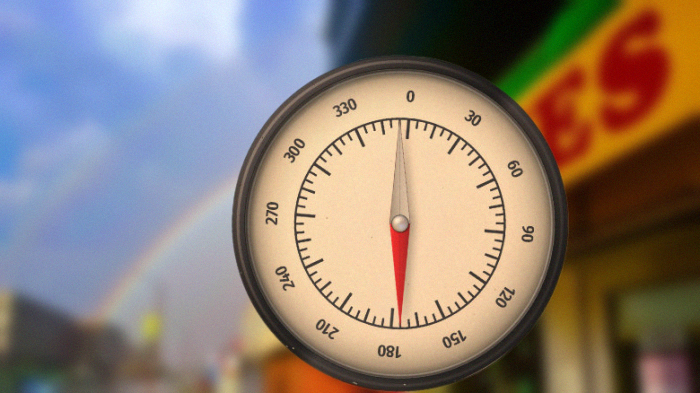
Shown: 175 °
